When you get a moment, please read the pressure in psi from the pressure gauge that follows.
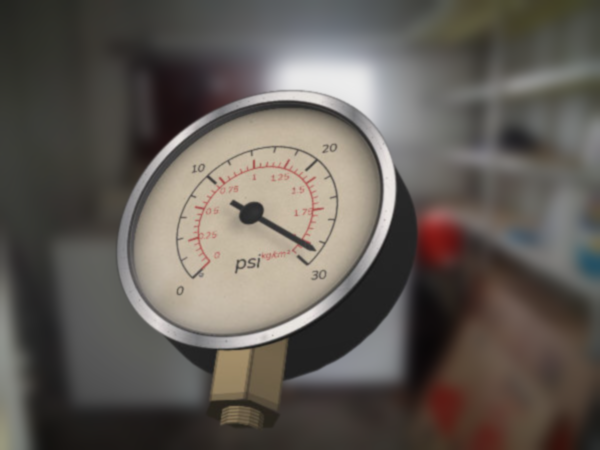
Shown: 29 psi
